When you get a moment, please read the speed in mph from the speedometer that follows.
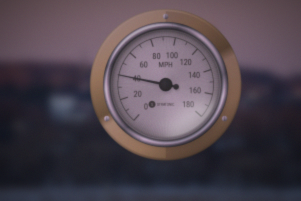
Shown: 40 mph
